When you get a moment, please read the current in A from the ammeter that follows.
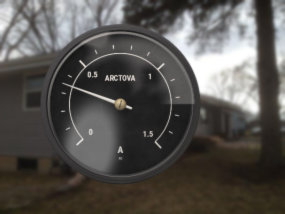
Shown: 0.35 A
